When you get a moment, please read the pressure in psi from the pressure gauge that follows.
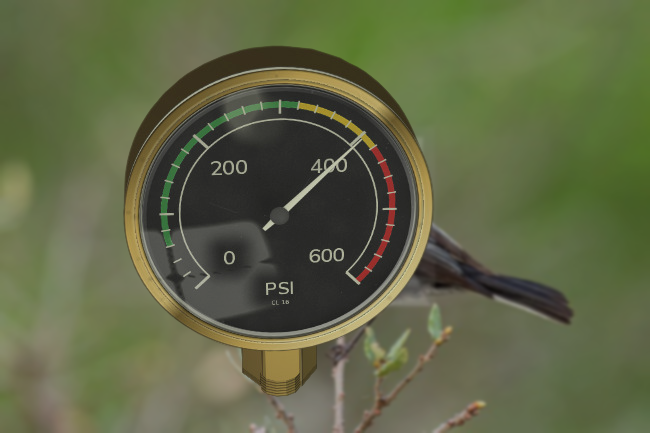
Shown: 400 psi
